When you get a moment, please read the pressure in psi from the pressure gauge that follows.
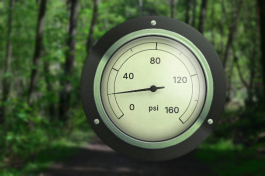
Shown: 20 psi
